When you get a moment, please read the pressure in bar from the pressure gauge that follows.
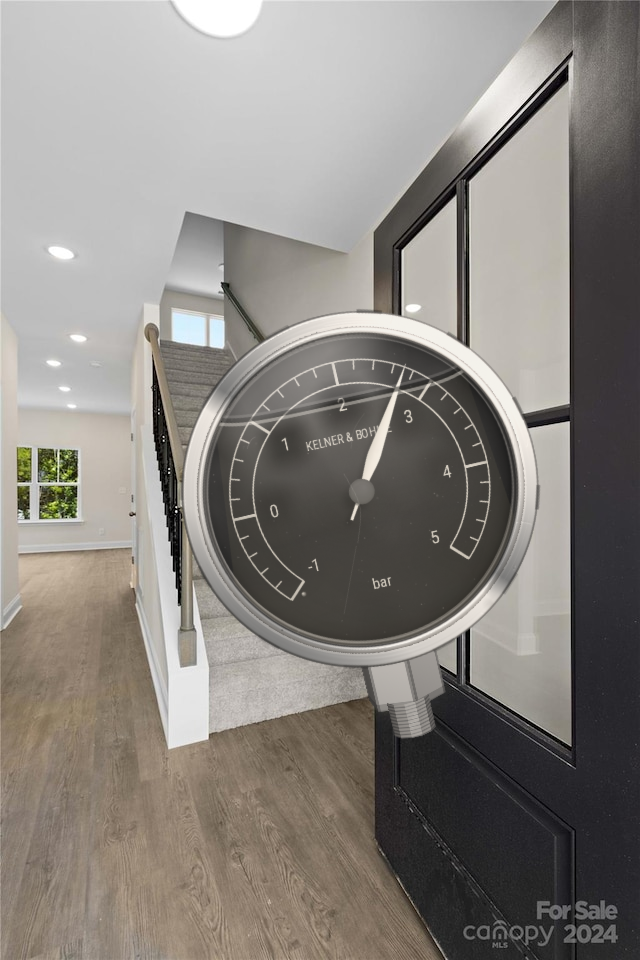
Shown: 2.7 bar
